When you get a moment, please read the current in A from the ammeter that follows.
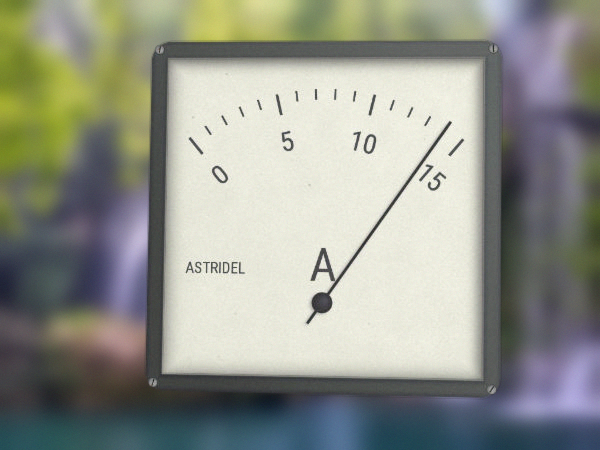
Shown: 14 A
